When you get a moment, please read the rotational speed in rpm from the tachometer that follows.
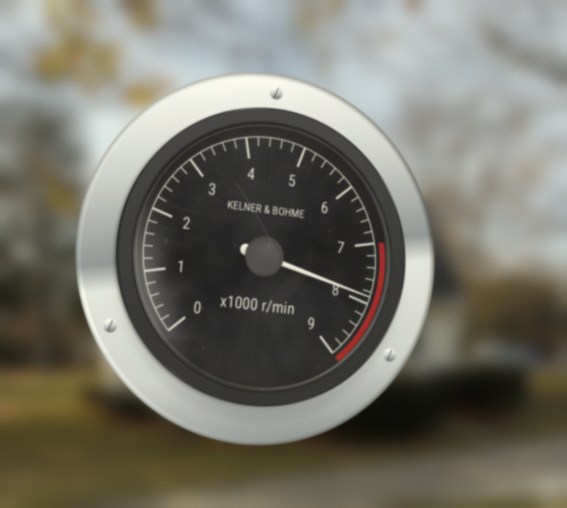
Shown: 7900 rpm
